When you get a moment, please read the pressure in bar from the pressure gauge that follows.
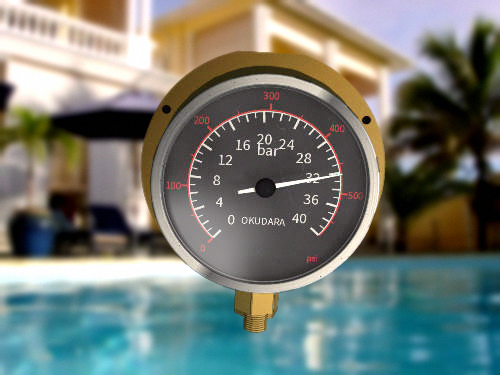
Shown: 32 bar
